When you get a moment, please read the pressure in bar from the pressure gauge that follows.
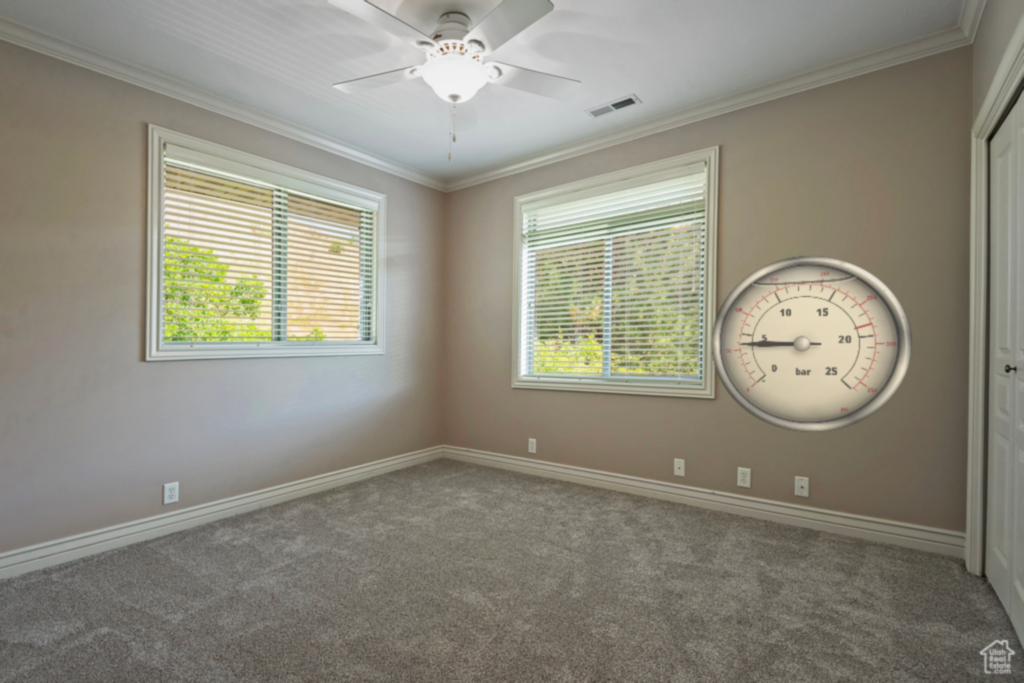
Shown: 4 bar
